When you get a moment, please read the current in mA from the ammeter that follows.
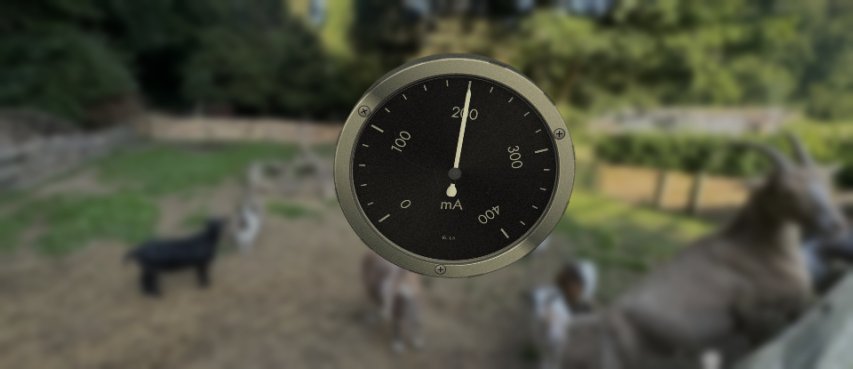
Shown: 200 mA
